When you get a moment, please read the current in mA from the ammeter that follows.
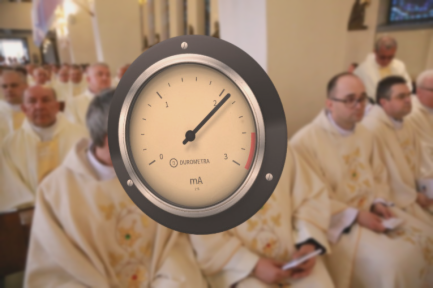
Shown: 2.1 mA
